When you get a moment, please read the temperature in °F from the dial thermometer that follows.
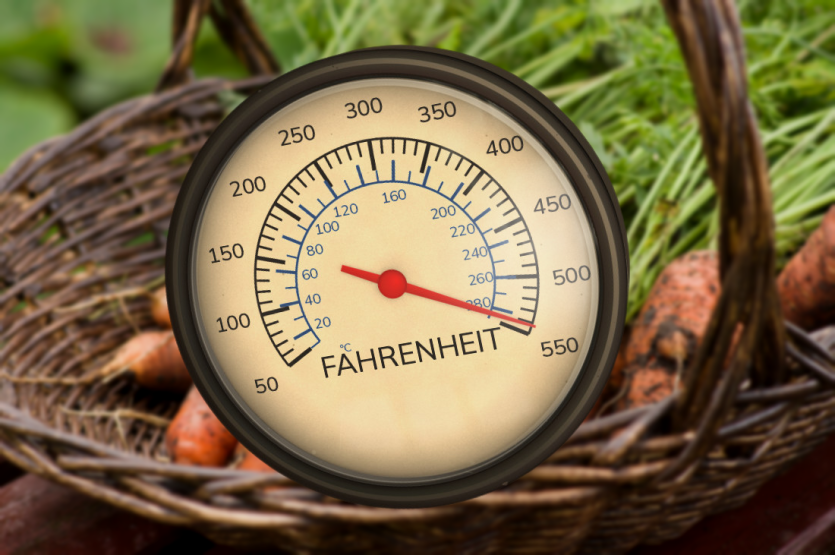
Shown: 540 °F
